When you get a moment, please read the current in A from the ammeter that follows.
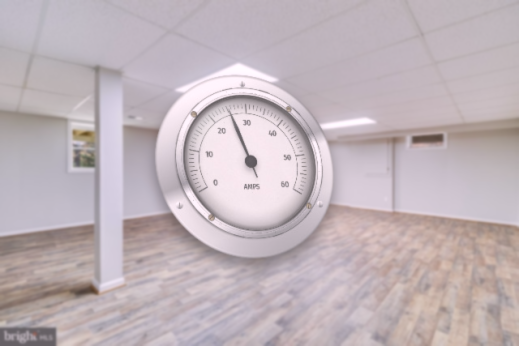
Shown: 25 A
